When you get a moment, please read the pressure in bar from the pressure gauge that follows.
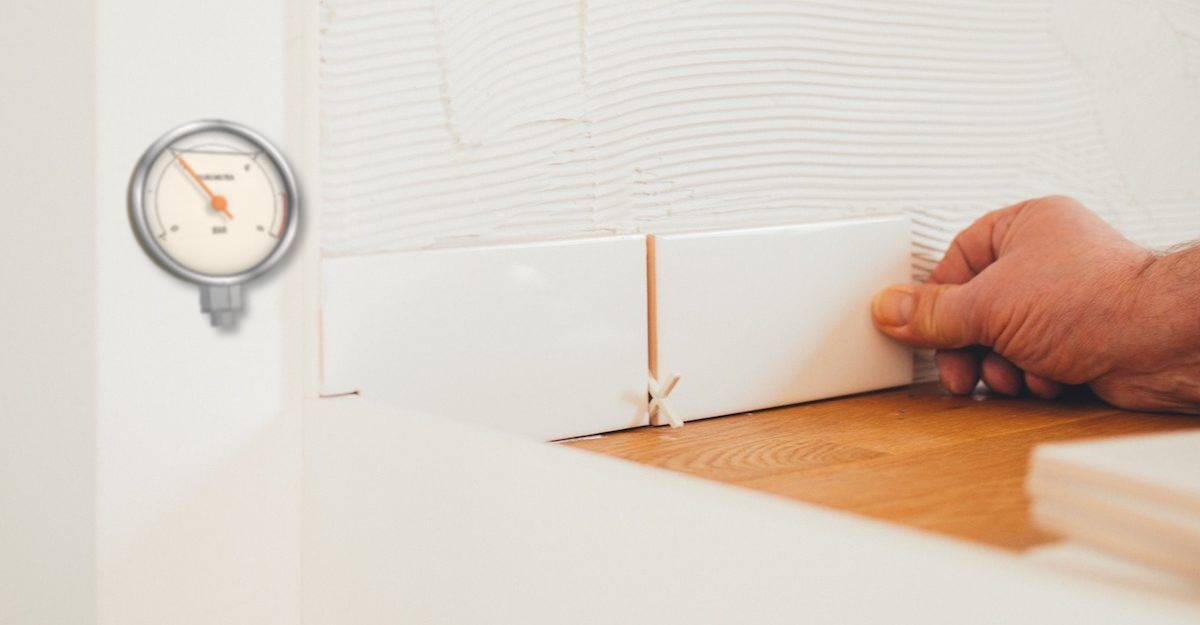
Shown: 2 bar
